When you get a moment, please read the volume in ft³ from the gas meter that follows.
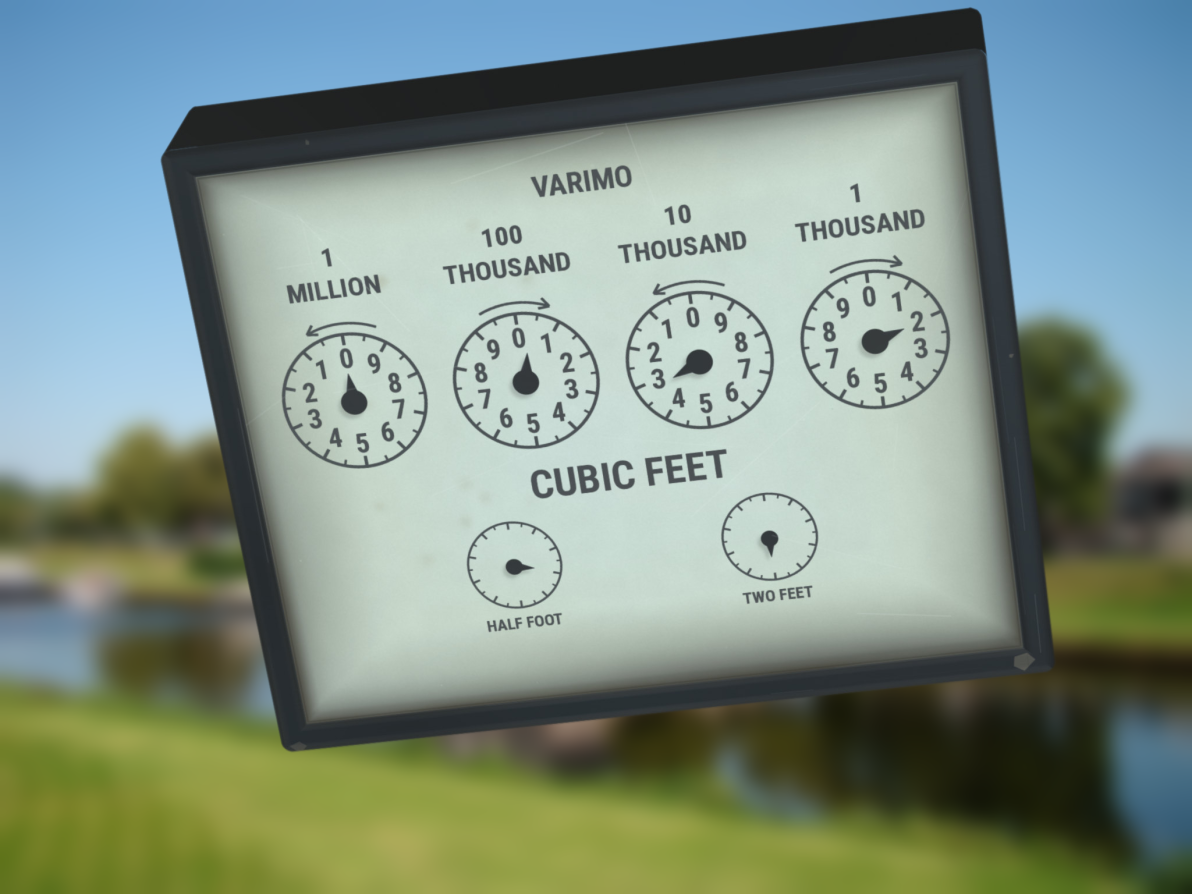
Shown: 3200 ft³
